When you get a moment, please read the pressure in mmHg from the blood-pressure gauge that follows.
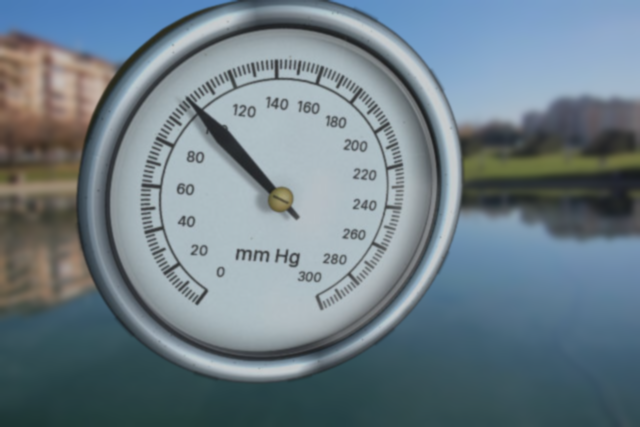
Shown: 100 mmHg
